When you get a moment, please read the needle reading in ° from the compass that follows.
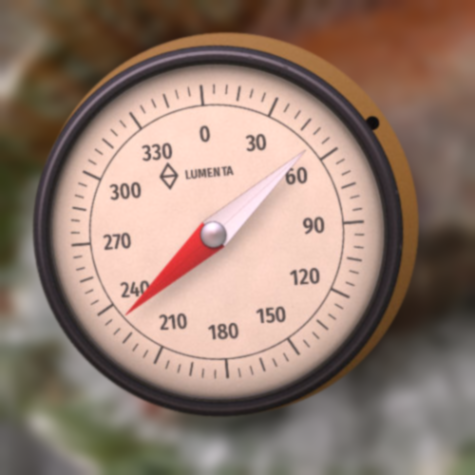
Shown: 232.5 °
